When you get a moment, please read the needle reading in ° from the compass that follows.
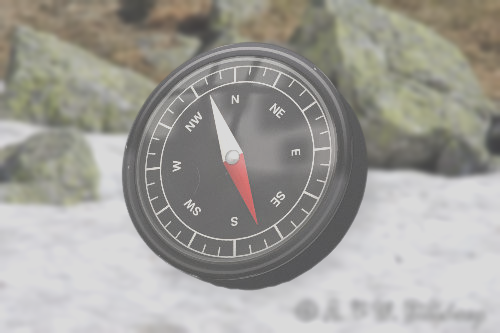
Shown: 160 °
